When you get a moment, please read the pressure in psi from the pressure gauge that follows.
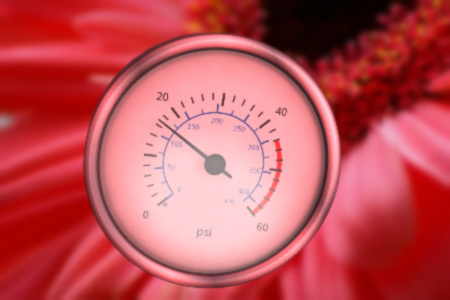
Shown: 17 psi
